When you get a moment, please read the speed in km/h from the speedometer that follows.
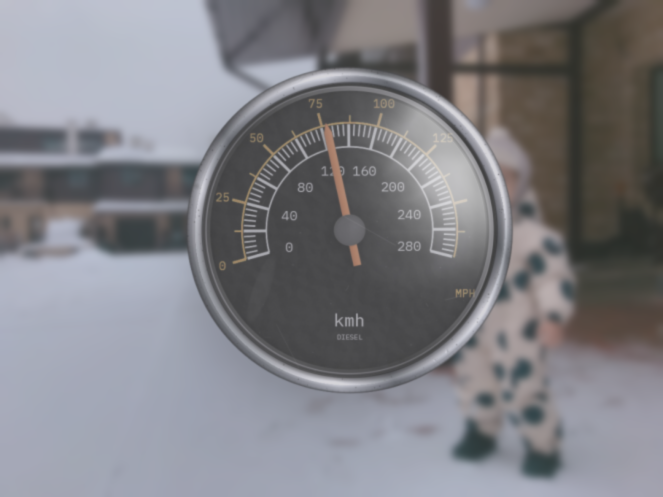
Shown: 124 km/h
